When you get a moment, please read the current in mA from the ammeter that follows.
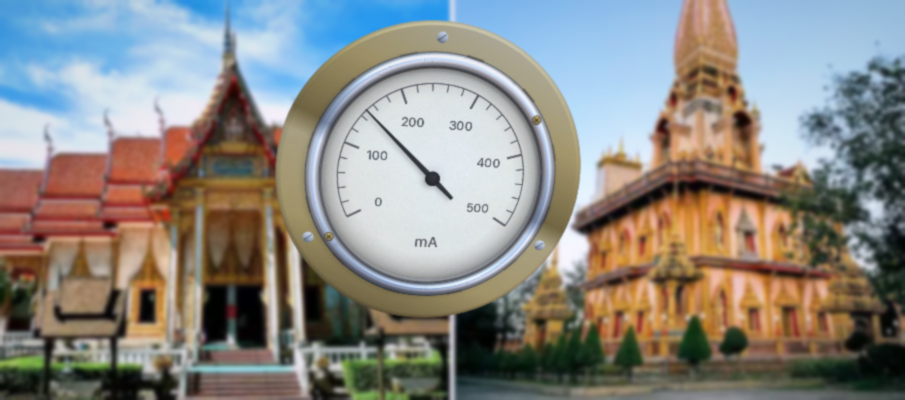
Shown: 150 mA
